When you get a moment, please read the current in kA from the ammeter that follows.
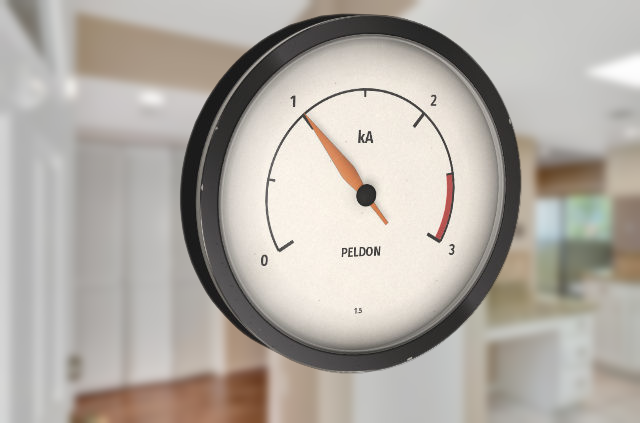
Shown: 1 kA
